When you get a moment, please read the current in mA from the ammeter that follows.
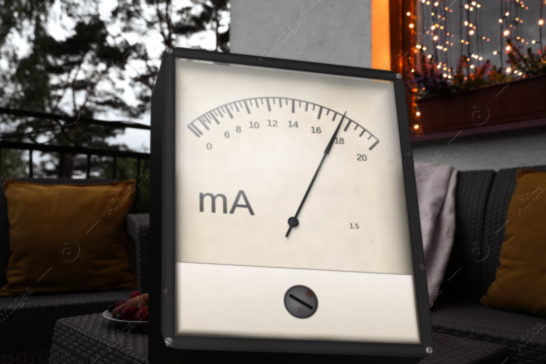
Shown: 17.5 mA
